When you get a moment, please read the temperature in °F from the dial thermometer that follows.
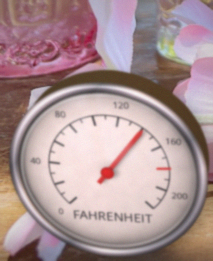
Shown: 140 °F
